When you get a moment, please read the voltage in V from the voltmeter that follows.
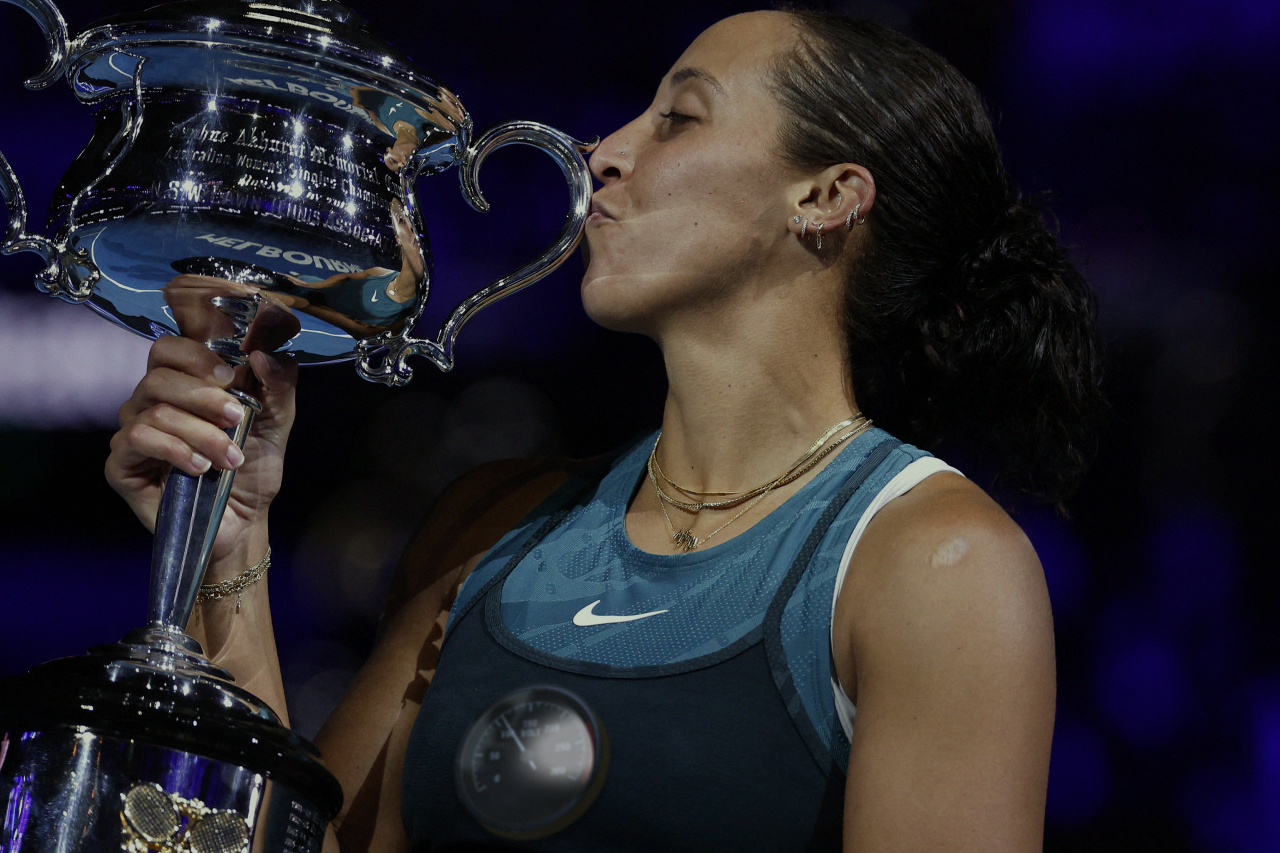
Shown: 110 V
